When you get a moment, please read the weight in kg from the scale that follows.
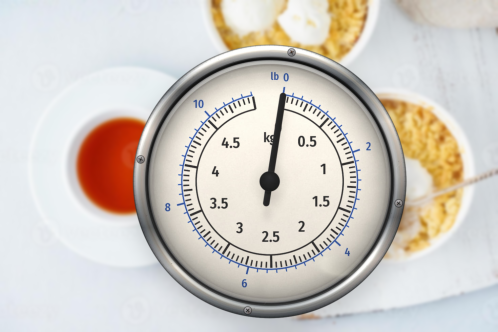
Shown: 0 kg
